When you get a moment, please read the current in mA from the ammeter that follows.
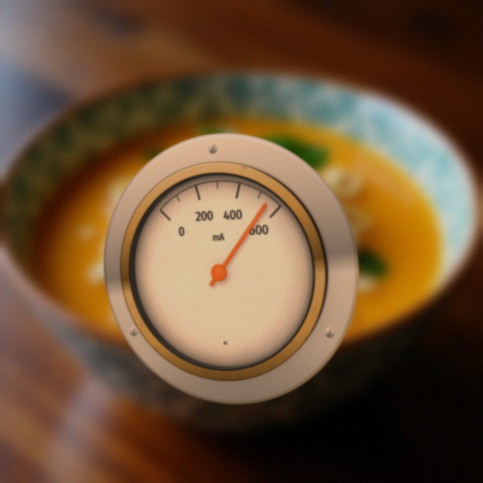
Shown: 550 mA
